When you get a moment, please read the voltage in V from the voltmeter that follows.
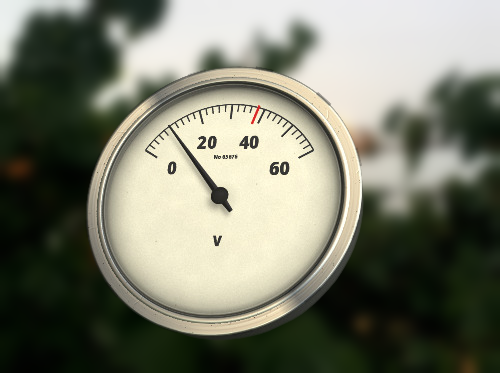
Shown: 10 V
